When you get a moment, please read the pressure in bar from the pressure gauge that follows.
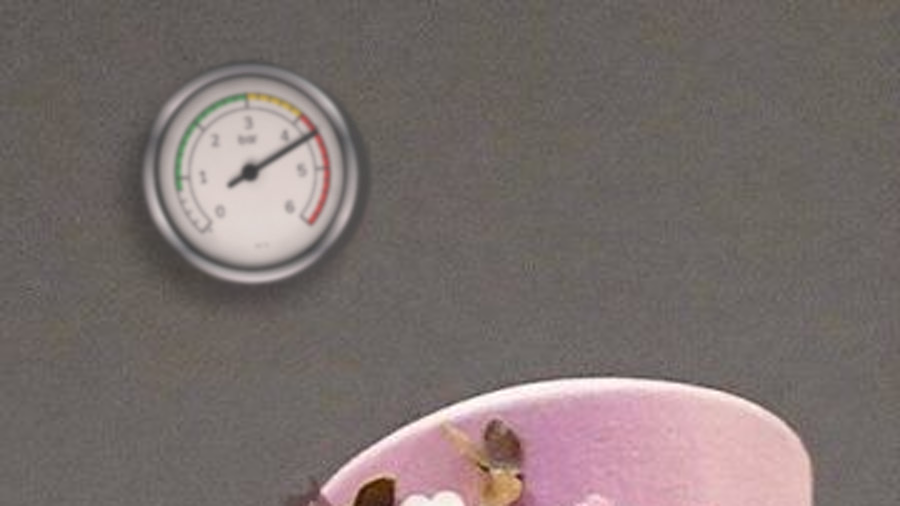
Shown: 4.4 bar
